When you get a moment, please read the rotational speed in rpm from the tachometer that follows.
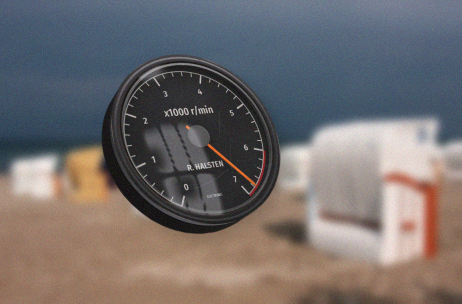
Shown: 6800 rpm
